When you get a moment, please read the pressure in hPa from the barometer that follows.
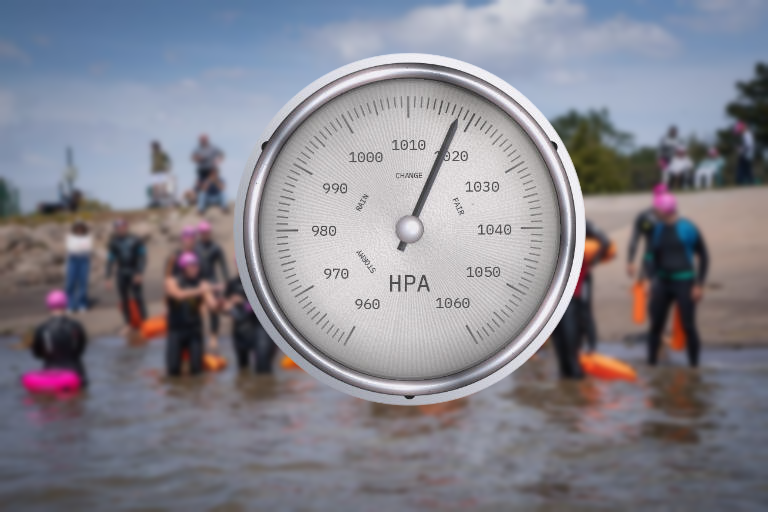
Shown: 1018 hPa
